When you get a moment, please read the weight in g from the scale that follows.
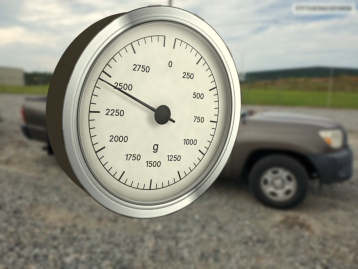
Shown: 2450 g
